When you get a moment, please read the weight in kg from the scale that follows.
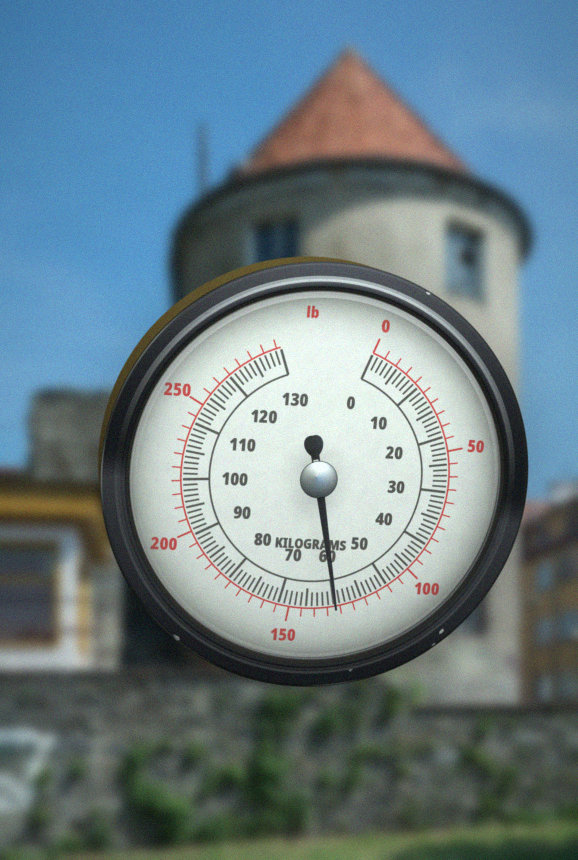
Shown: 60 kg
